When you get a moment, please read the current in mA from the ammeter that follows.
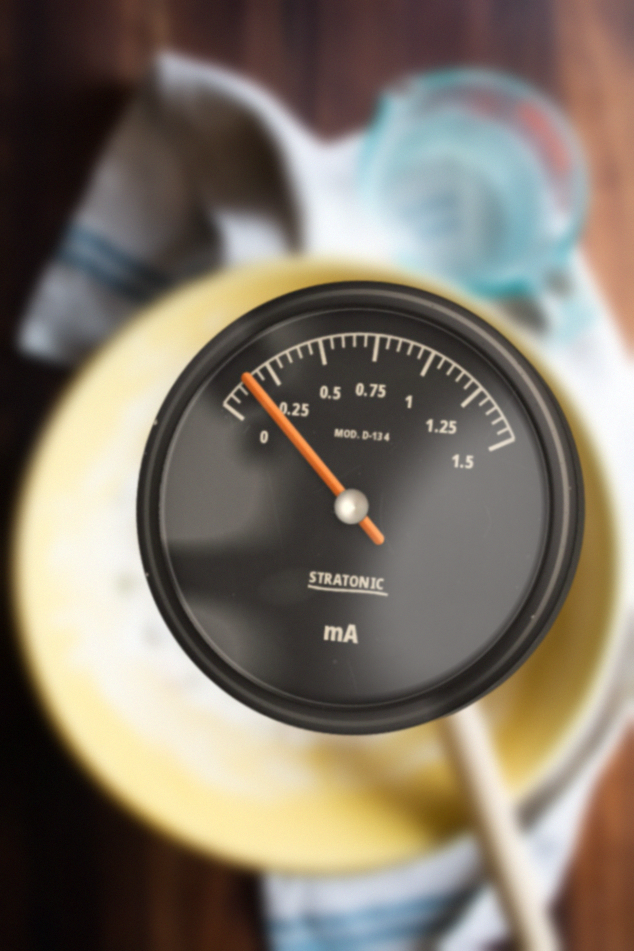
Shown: 0.15 mA
